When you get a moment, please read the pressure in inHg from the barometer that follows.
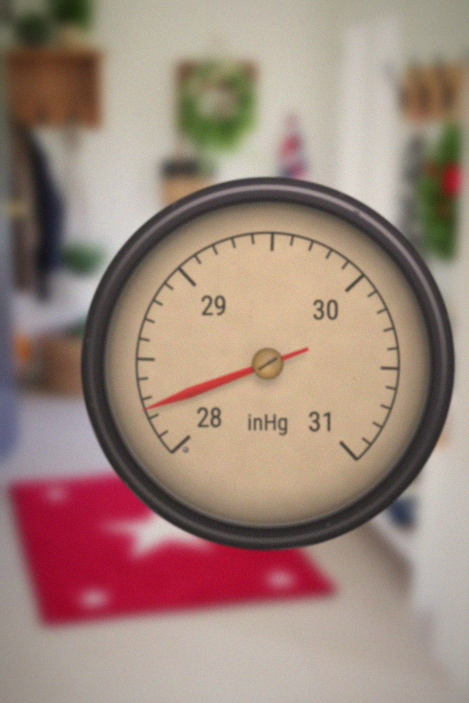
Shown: 28.25 inHg
